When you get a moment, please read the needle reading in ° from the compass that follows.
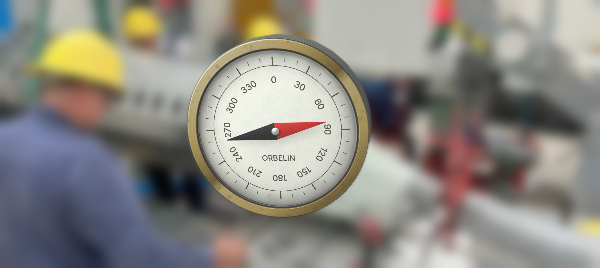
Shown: 80 °
